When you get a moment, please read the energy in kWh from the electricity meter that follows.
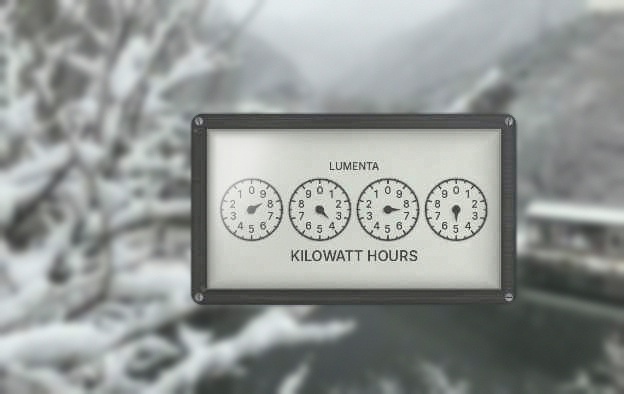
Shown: 8375 kWh
